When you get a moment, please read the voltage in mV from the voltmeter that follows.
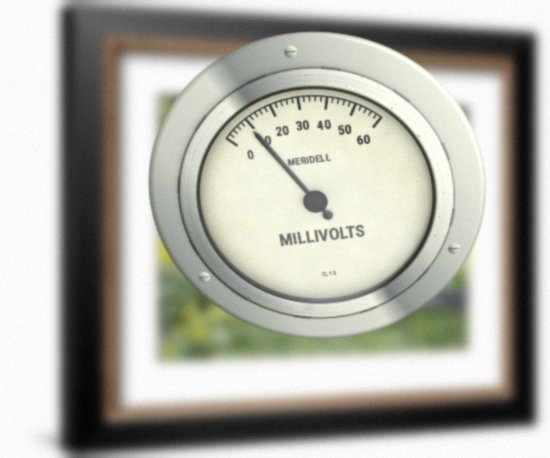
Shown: 10 mV
